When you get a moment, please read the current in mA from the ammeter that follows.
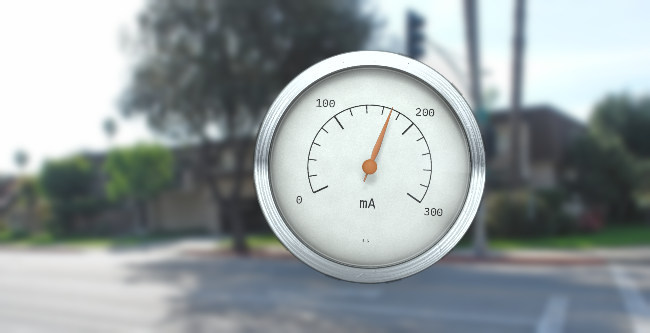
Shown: 170 mA
